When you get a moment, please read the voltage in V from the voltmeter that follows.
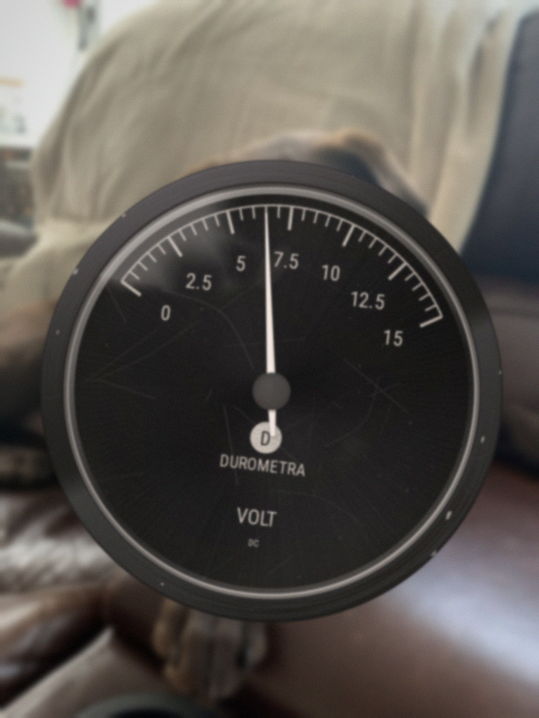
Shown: 6.5 V
